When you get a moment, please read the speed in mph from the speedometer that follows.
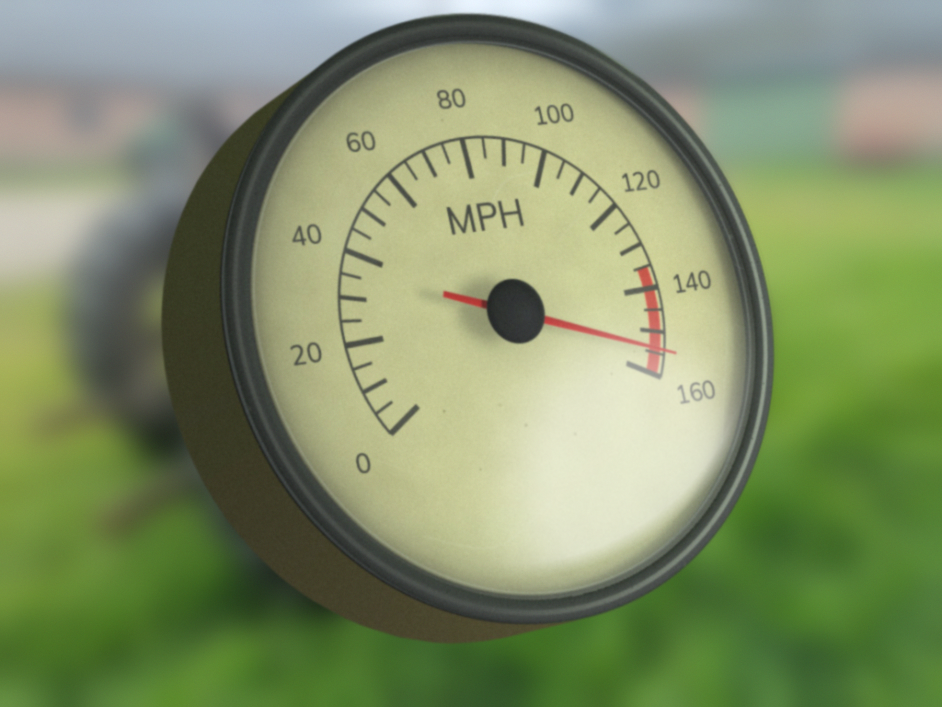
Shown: 155 mph
